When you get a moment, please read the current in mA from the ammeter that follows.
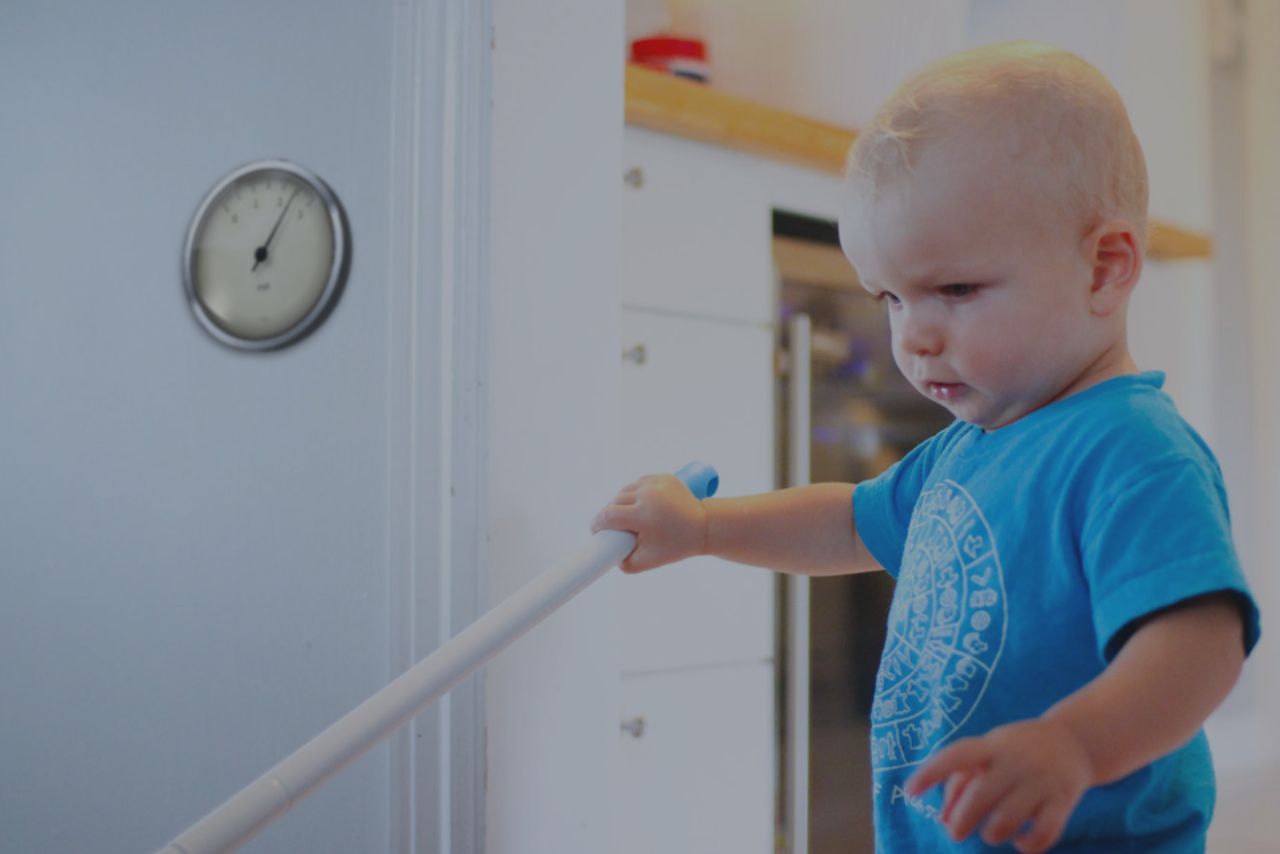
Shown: 2.5 mA
